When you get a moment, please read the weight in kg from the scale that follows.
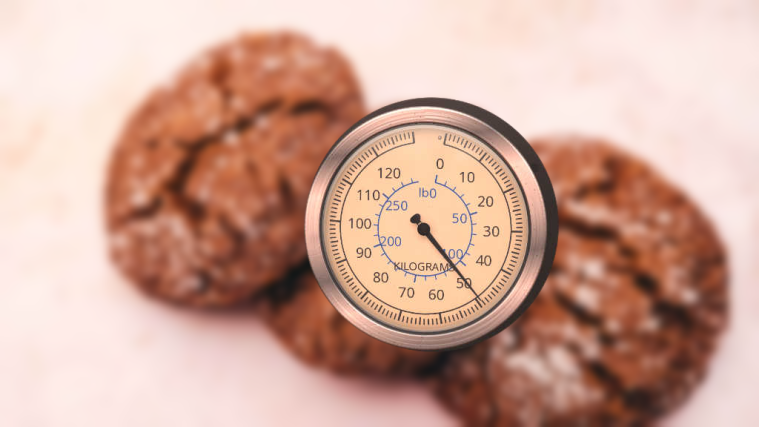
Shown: 49 kg
